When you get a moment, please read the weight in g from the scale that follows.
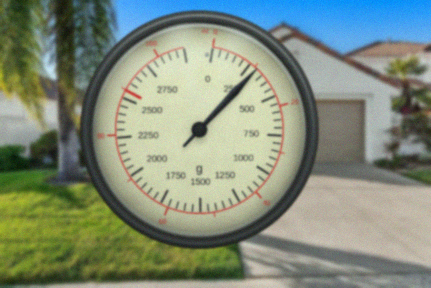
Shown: 300 g
